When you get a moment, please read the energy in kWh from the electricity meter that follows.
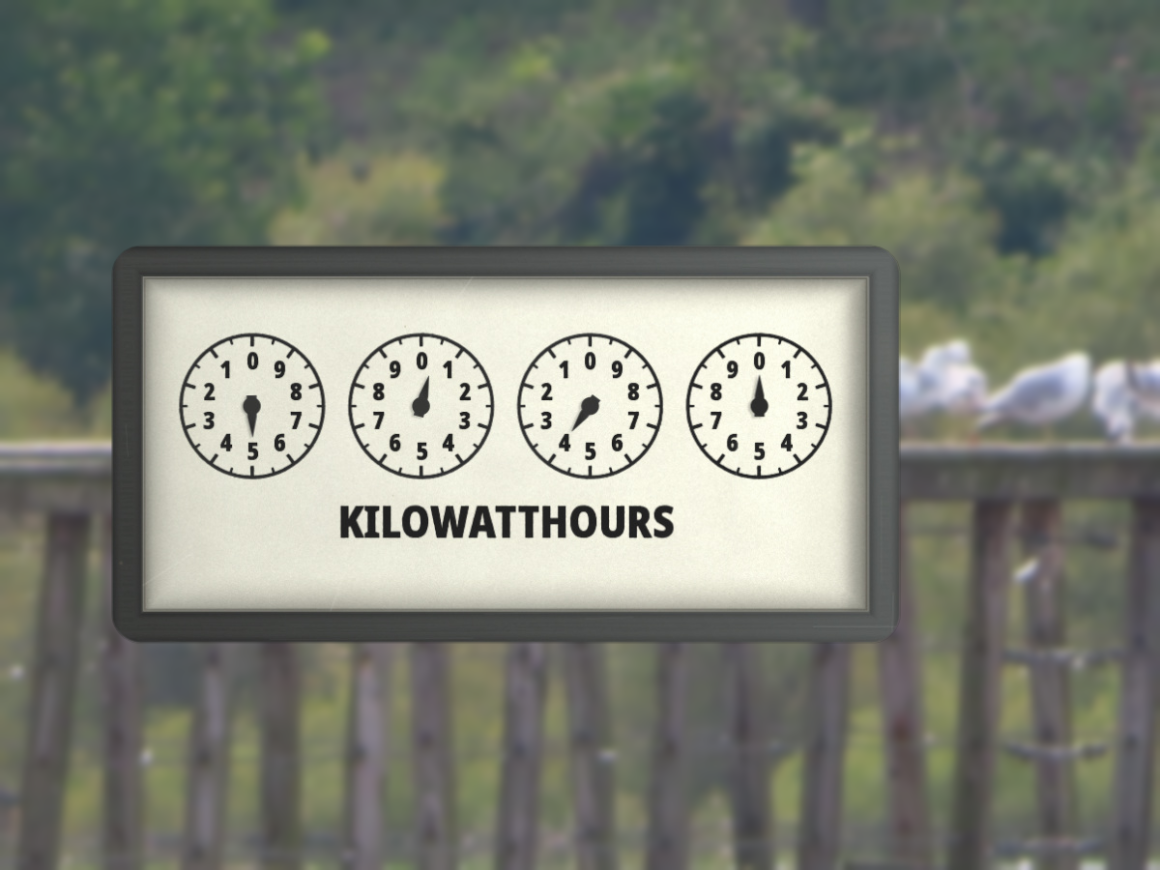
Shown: 5040 kWh
